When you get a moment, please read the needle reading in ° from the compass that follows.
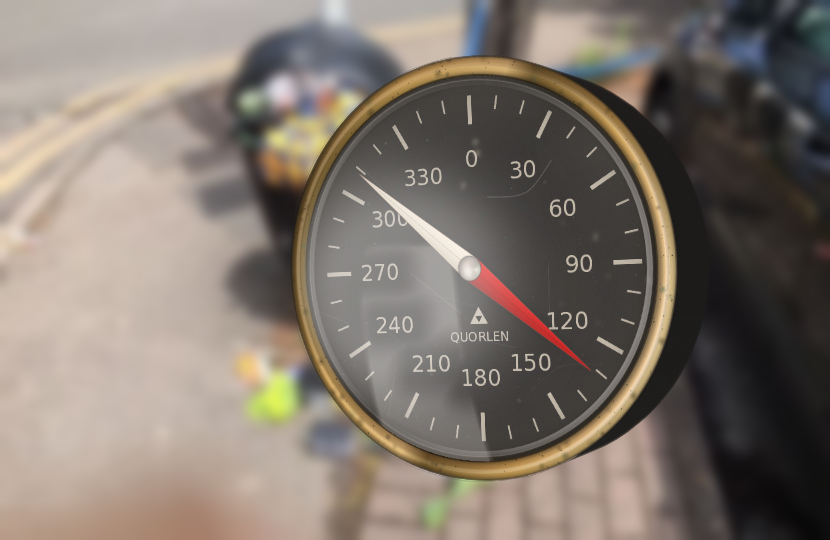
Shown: 130 °
